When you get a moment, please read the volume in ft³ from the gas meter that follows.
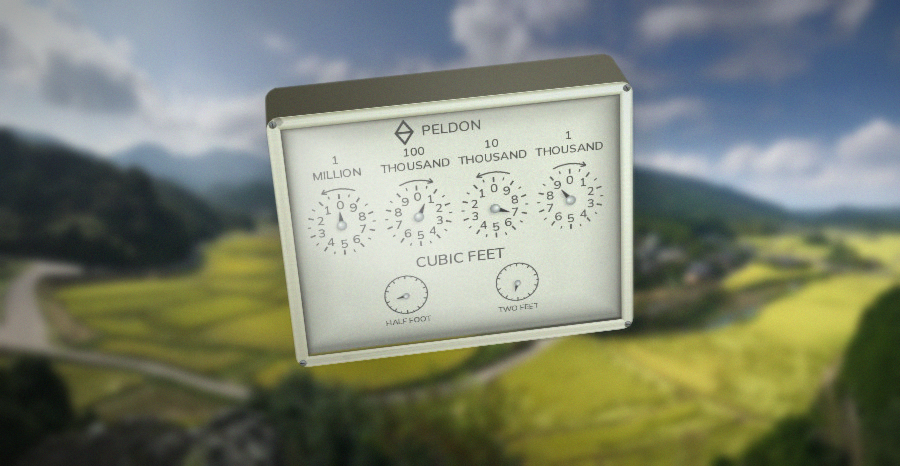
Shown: 6900 ft³
